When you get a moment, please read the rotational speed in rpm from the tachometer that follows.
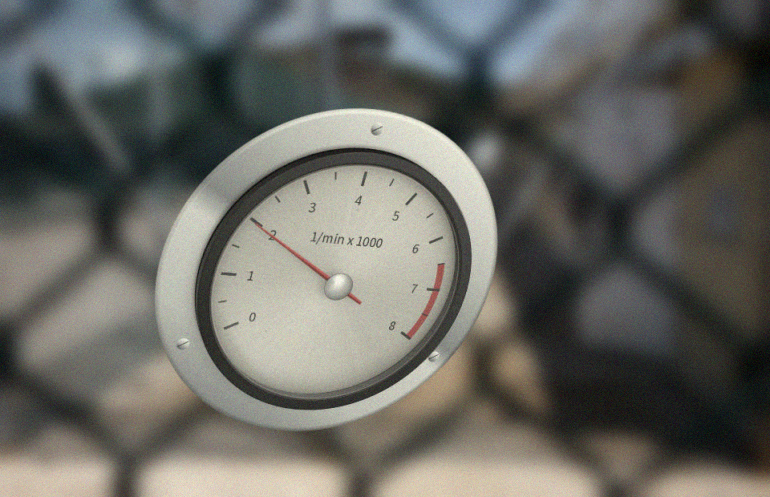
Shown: 2000 rpm
